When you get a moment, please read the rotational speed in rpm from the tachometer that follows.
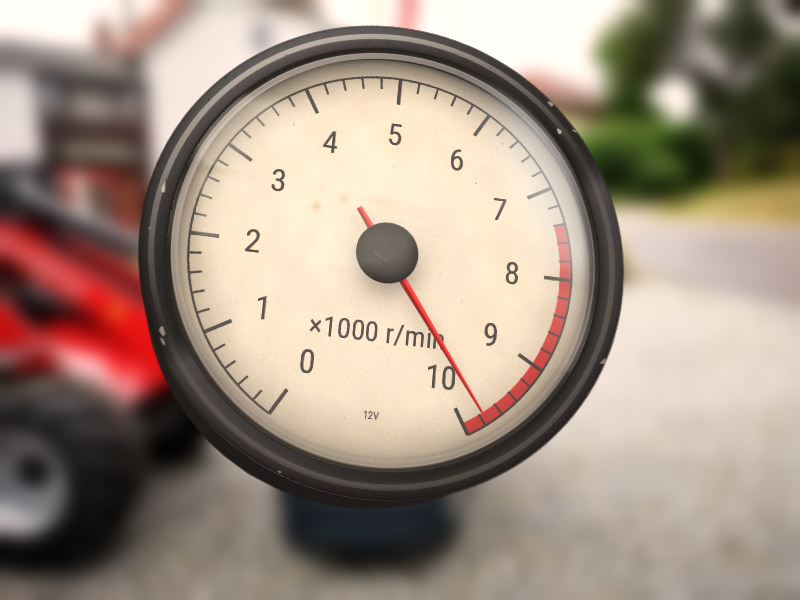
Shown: 9800 rpm
